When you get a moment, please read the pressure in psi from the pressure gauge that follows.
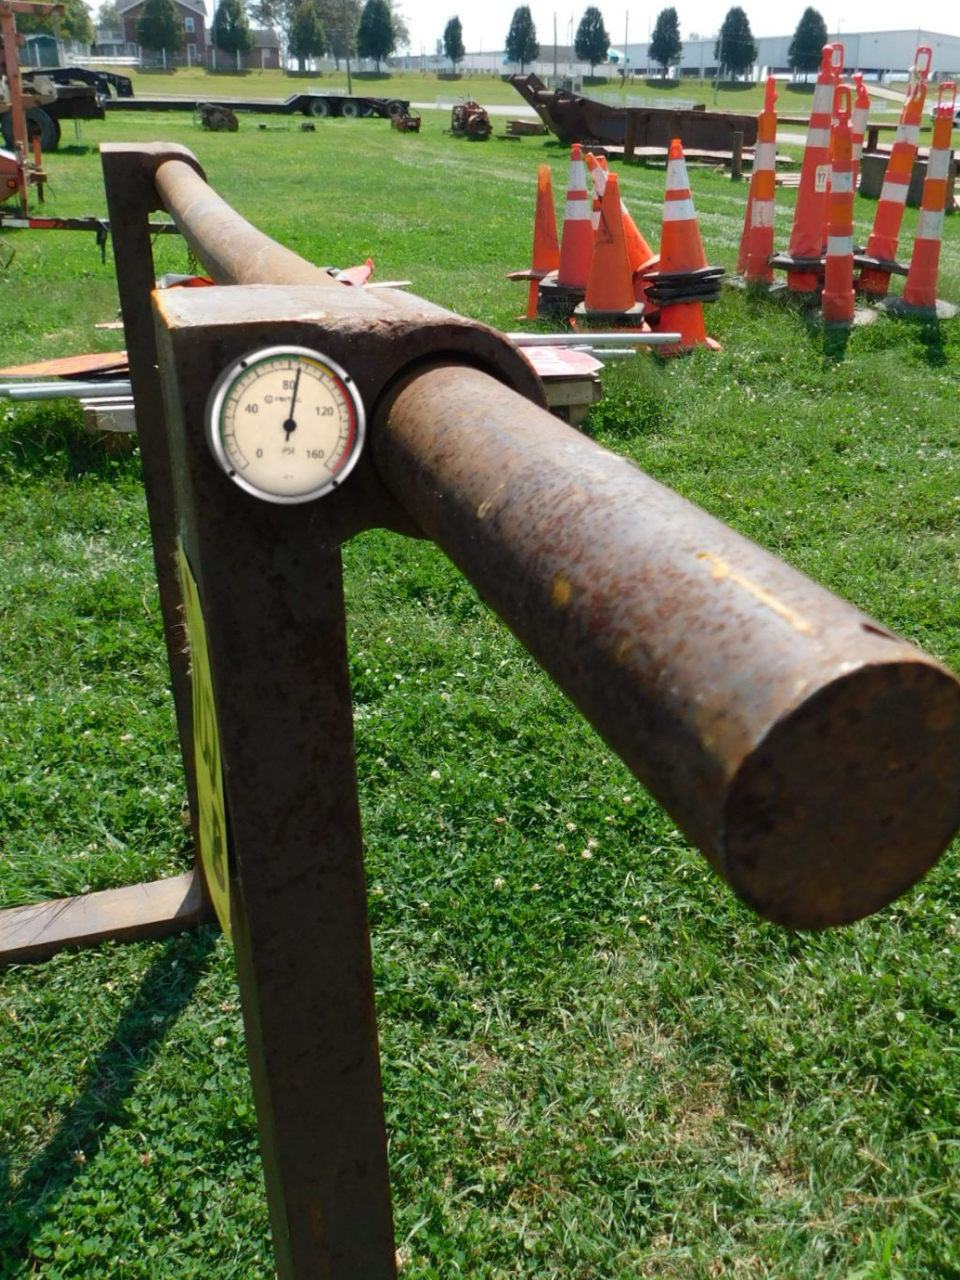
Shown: 85 psi
